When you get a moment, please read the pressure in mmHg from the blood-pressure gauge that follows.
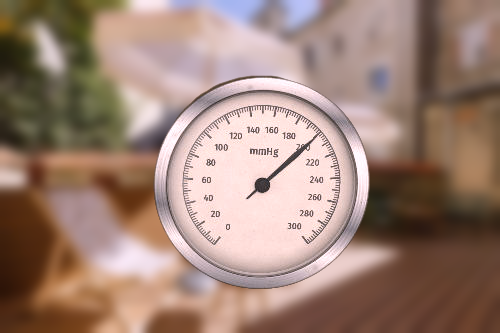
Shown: 200 mmHg
